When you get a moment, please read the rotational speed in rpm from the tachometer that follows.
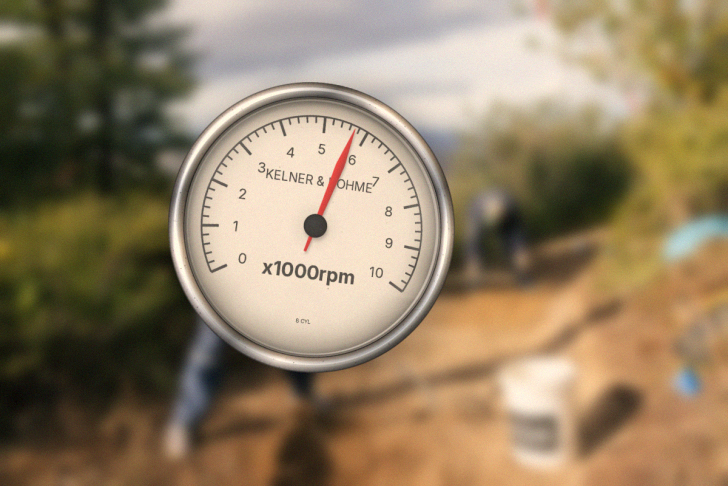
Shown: 5700 rpm
